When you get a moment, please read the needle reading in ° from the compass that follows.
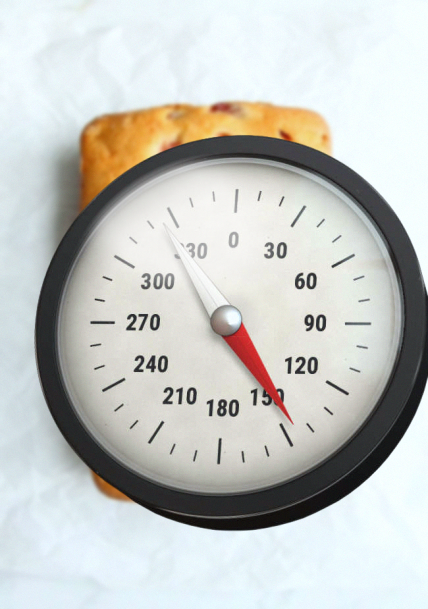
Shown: 145 °
